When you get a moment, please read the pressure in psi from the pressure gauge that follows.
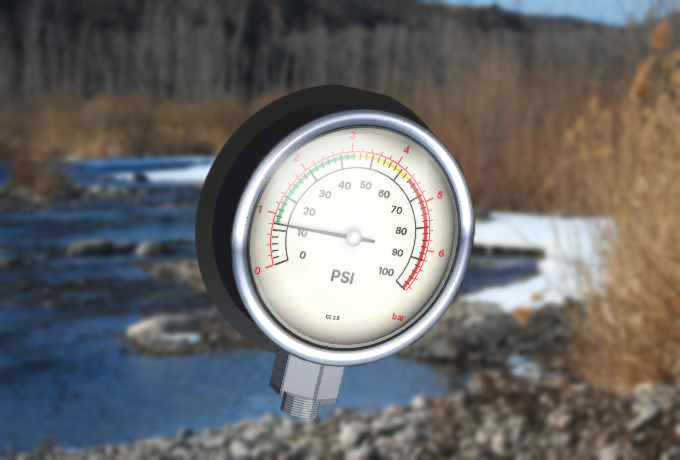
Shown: 12 psi
